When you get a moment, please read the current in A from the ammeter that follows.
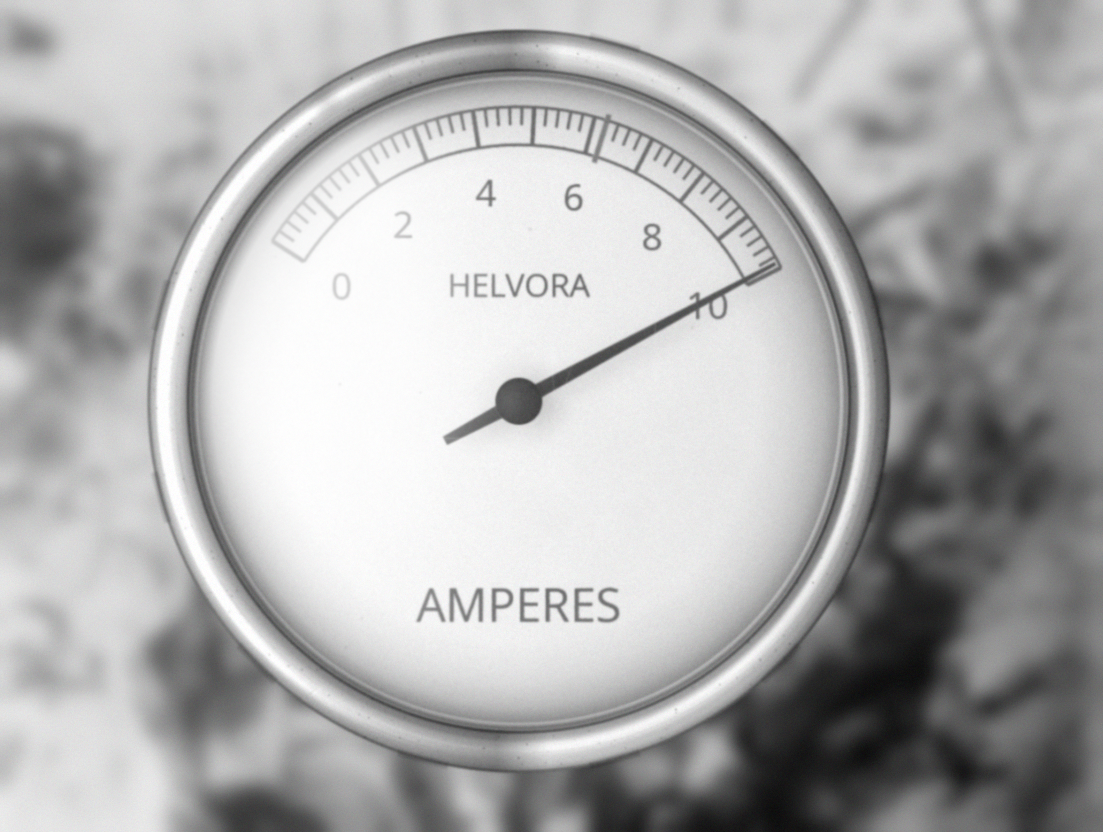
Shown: 9.9 A
